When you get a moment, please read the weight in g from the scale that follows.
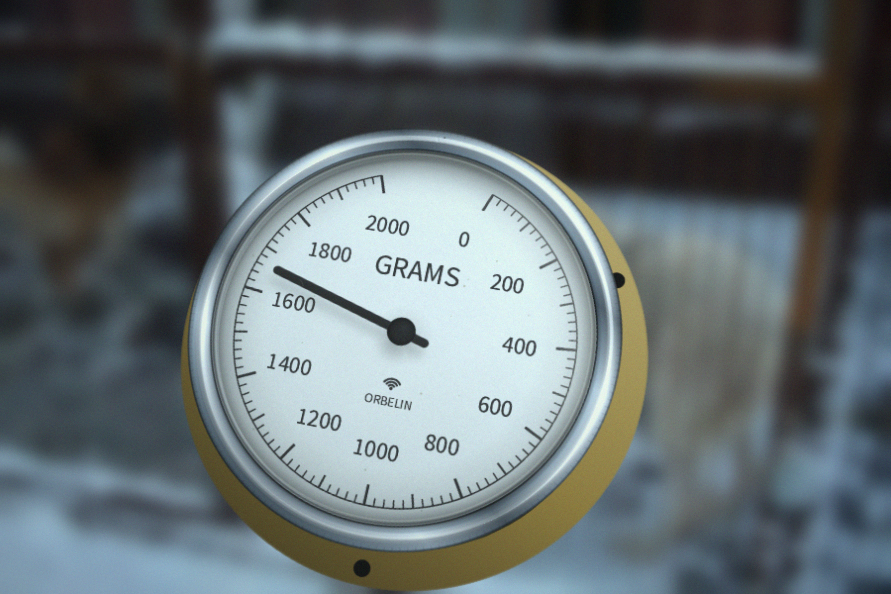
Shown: 1660 g
